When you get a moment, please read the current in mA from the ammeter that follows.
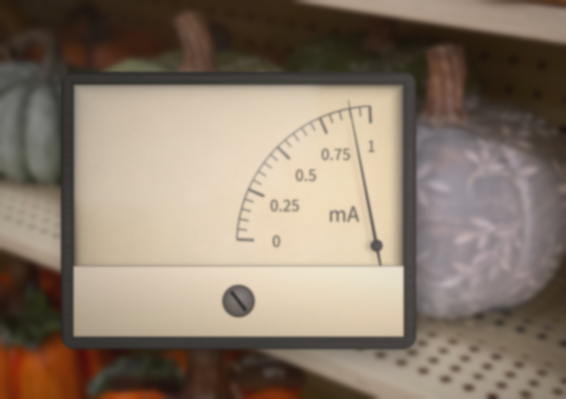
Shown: 0.9 mA
